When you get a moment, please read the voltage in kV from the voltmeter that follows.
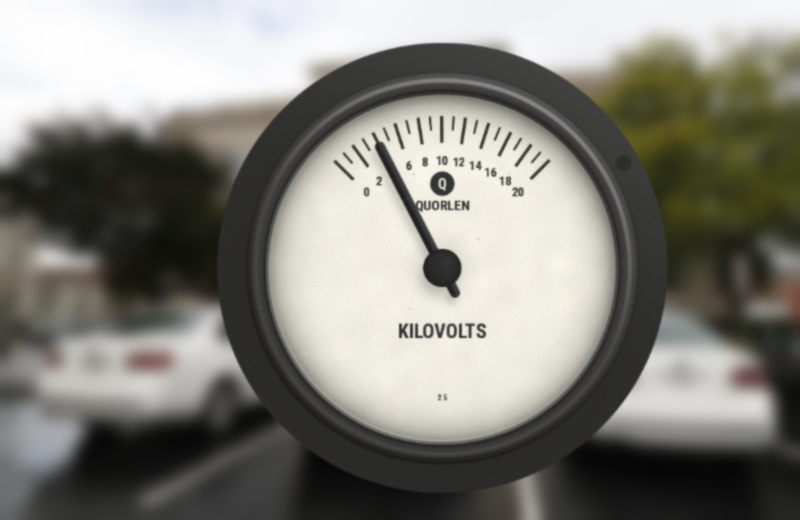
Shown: 4 kV
